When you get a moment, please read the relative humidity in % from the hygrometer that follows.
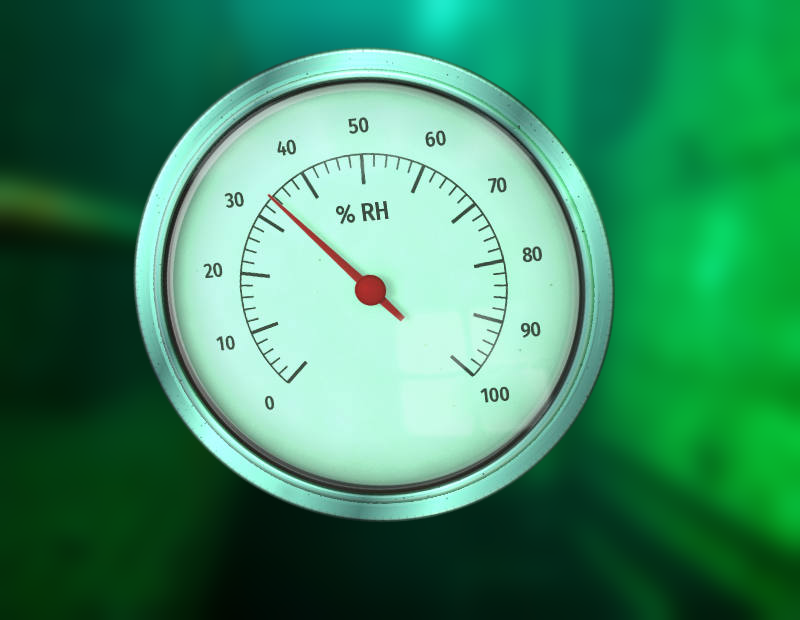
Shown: 34 %
